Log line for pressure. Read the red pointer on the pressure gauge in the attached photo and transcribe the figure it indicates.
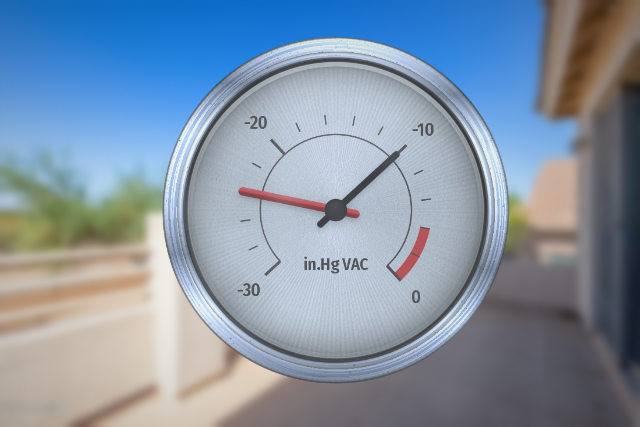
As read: -24 inHg
